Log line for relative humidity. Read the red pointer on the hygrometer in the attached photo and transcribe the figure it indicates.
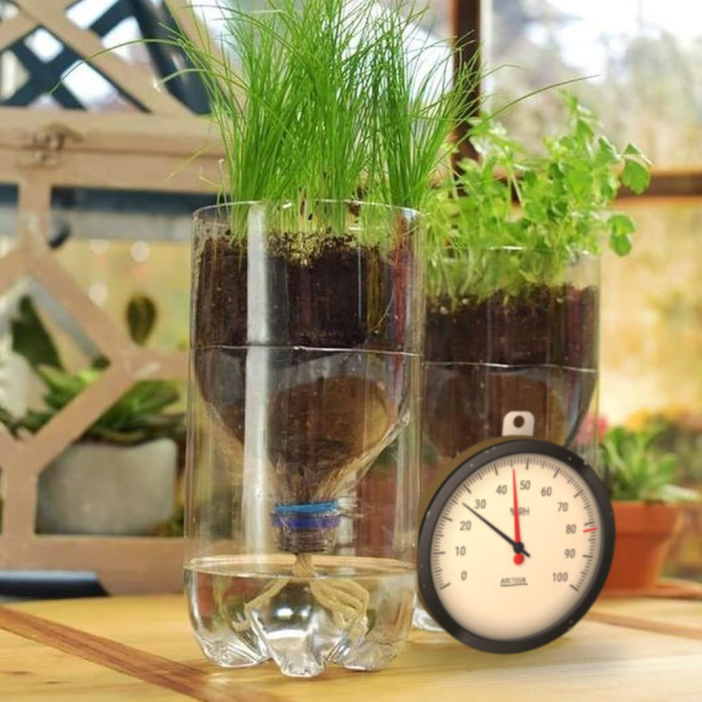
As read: 45 %
